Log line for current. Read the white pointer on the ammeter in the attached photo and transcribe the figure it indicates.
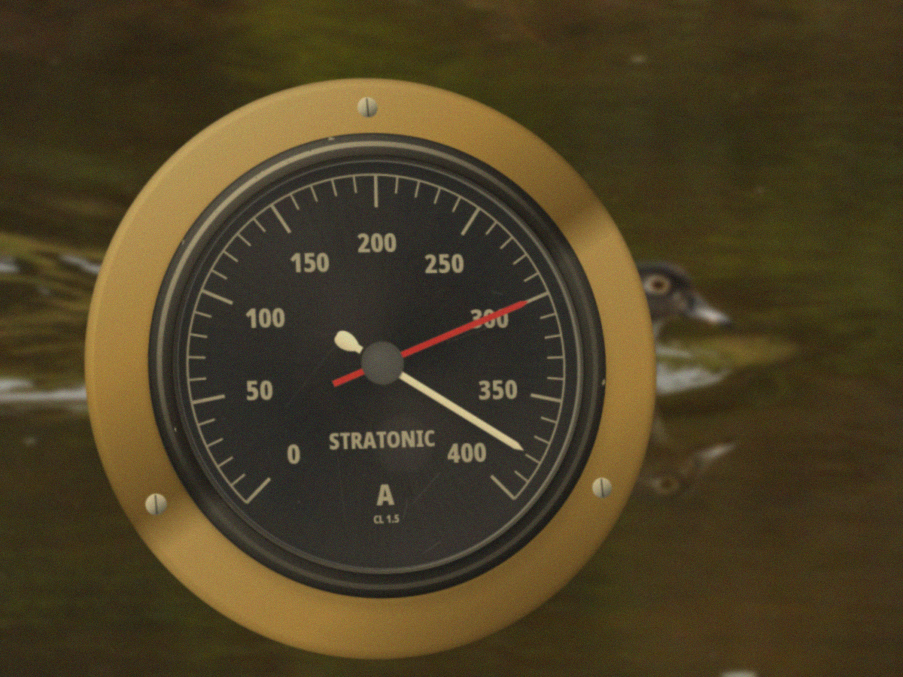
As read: 380 A
